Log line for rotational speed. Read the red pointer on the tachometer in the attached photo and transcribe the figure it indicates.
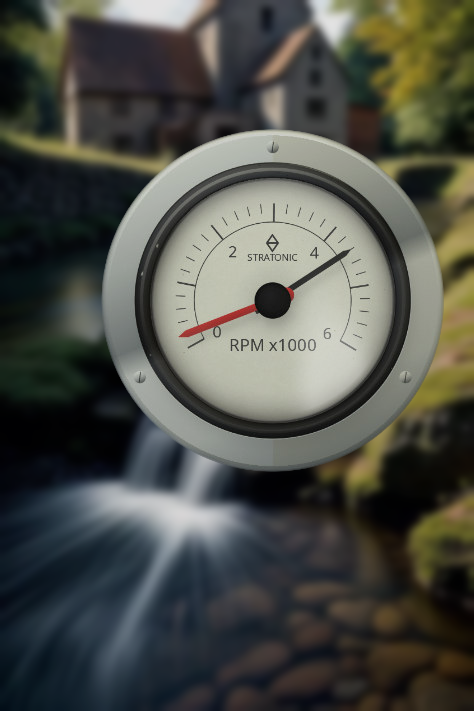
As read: 200 rpm
